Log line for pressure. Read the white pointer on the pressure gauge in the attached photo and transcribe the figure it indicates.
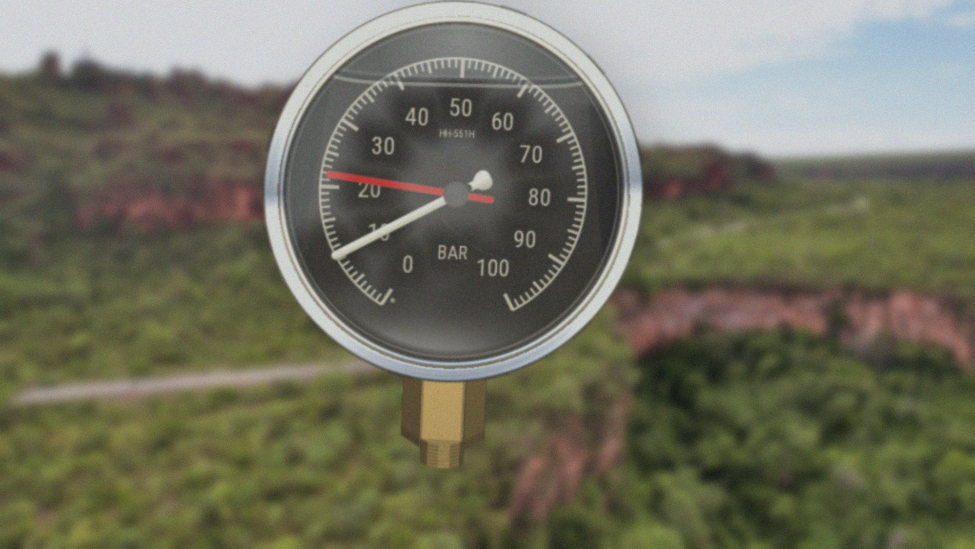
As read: 10 bar
